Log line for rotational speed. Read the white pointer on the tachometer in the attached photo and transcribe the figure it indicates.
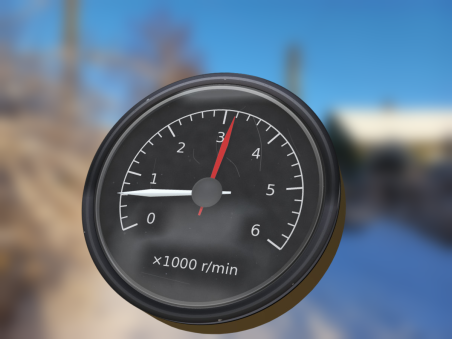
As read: 600 rpm
